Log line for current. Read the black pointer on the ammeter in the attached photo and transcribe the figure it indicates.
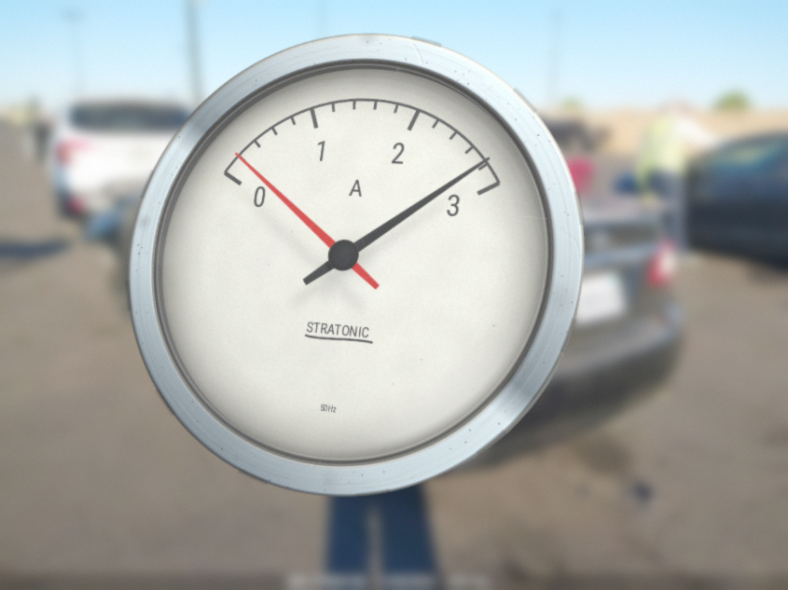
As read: 2.8 A
